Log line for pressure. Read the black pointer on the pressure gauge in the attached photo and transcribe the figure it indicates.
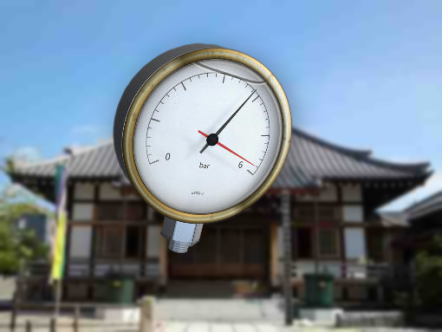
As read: 3.8 bar
